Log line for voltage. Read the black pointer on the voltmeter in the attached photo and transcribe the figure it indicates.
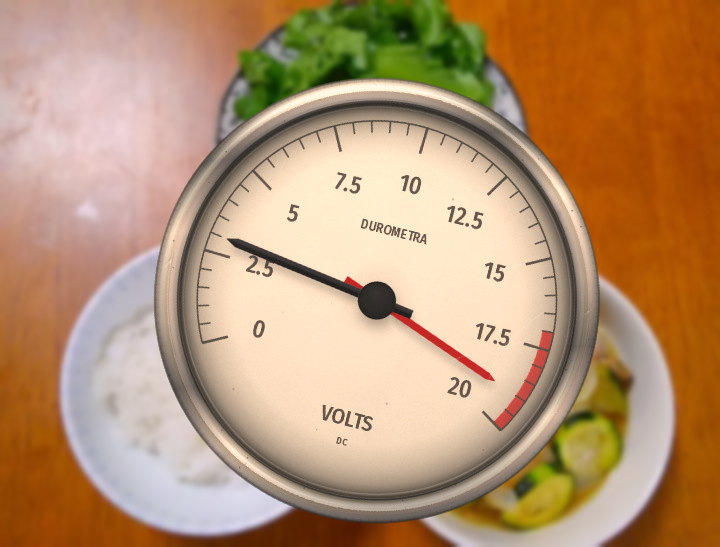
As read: 3 V
